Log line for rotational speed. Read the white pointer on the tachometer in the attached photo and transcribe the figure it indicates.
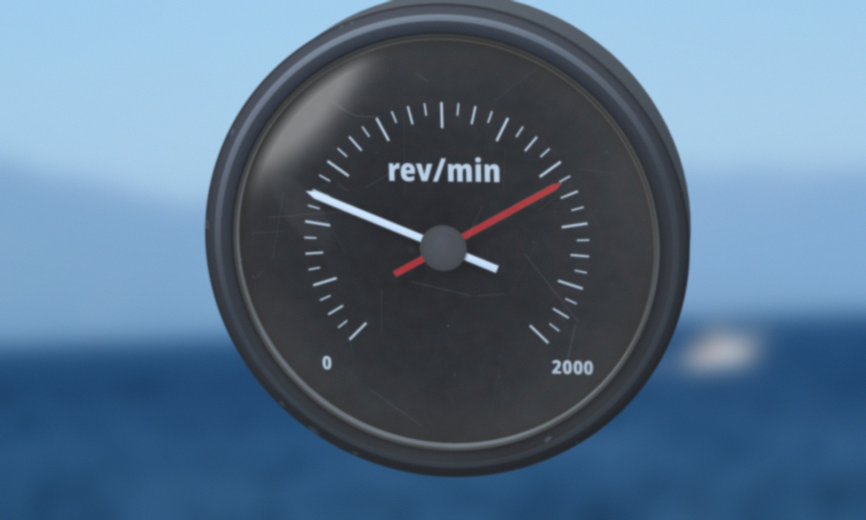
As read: 500 rpm
